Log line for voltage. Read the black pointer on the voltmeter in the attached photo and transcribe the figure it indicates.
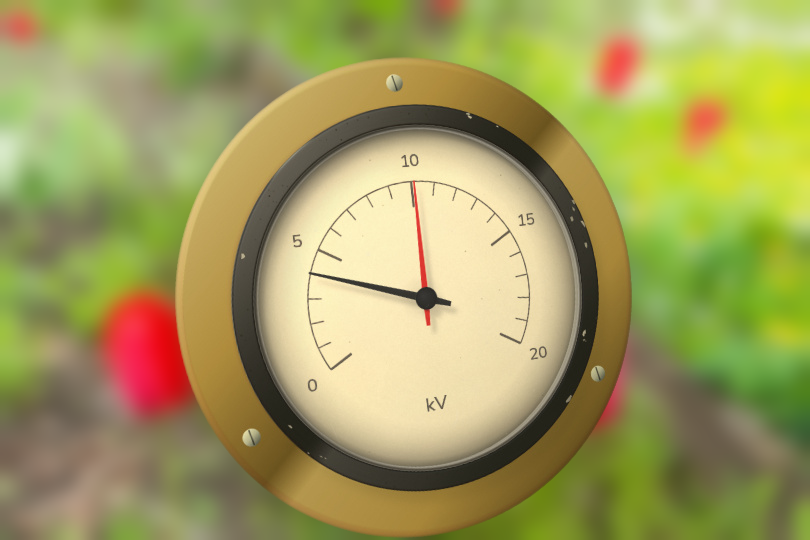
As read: 4 kV
